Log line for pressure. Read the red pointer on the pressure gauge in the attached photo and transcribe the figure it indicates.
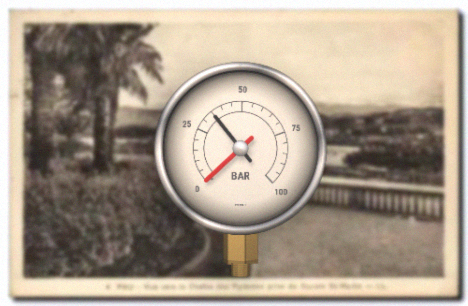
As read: 0 bar
